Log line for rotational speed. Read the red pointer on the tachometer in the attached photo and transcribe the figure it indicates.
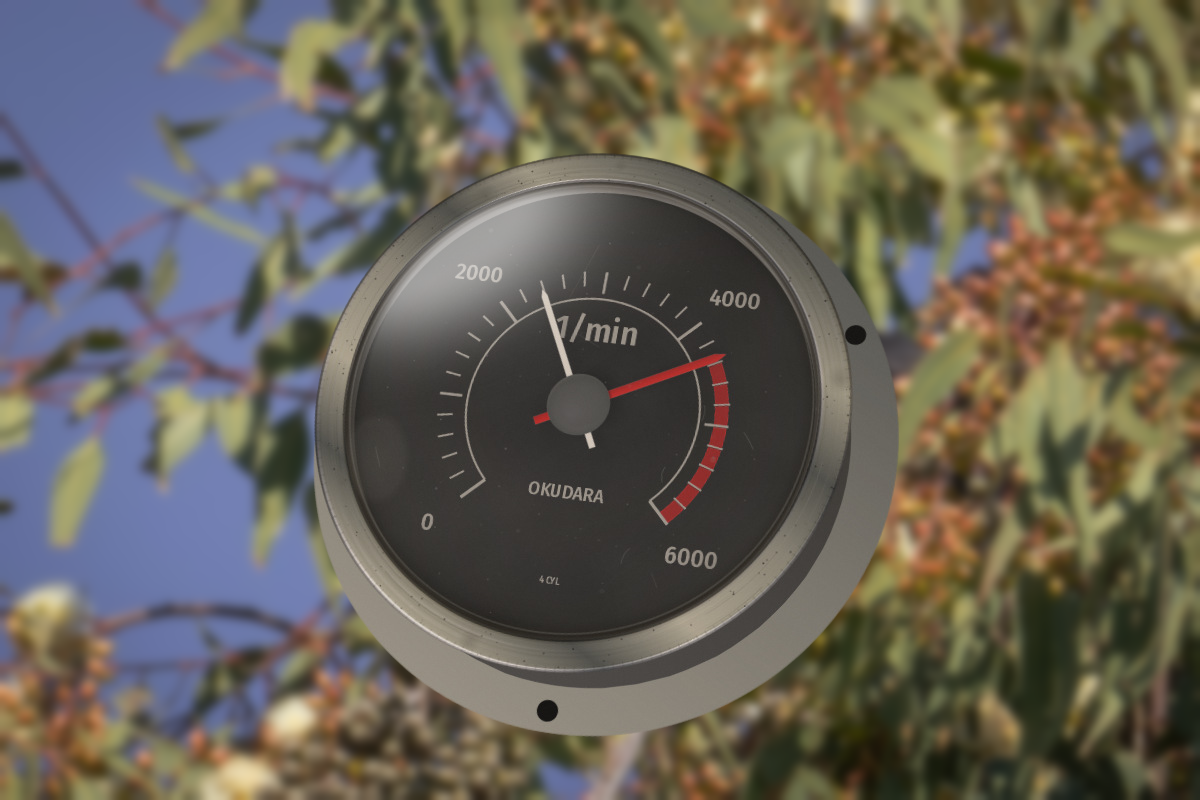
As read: 4400 rpm
